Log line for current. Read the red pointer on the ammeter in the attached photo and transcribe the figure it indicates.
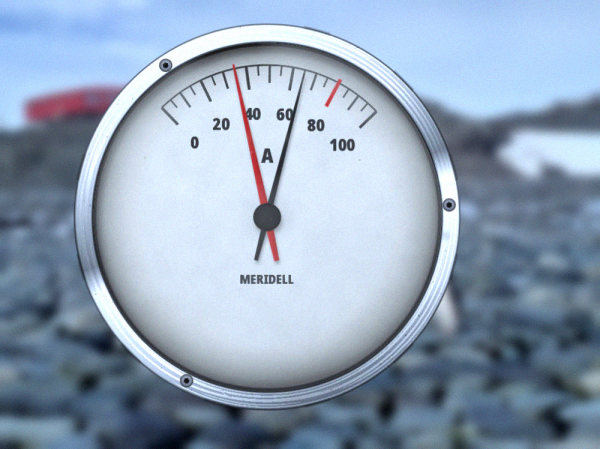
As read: 35 A
